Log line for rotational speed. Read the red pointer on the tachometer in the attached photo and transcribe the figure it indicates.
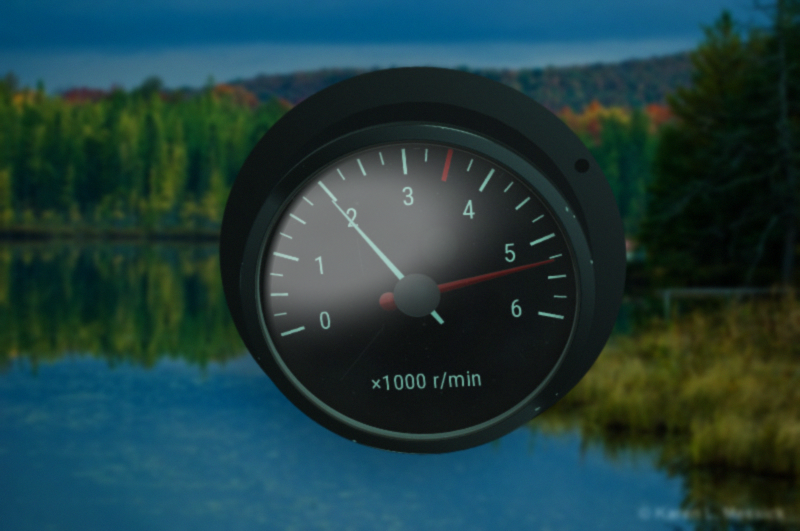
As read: 5250 rpm
